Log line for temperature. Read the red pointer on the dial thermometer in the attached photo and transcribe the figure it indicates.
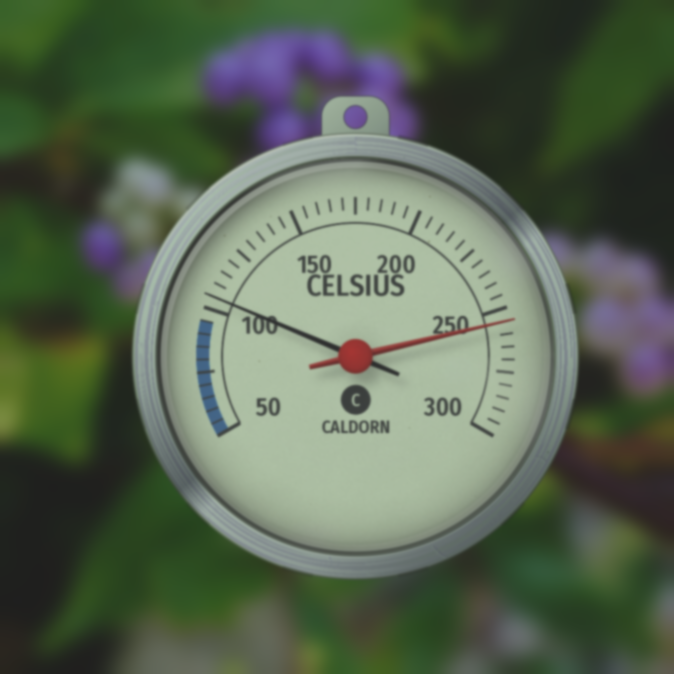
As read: 255 °C
